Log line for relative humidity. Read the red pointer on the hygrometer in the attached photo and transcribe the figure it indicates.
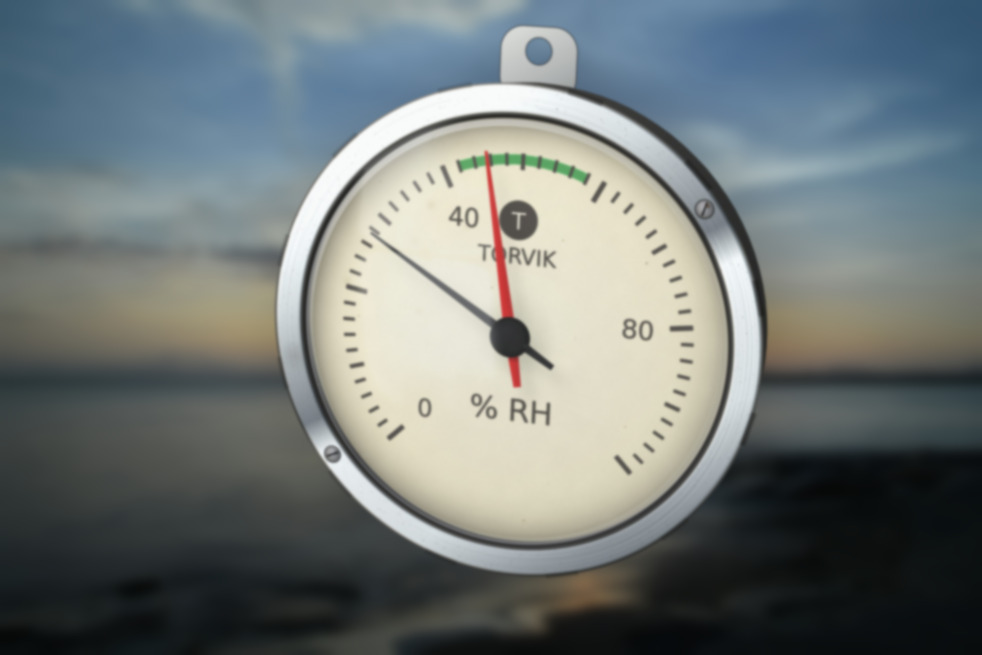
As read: 46 %
